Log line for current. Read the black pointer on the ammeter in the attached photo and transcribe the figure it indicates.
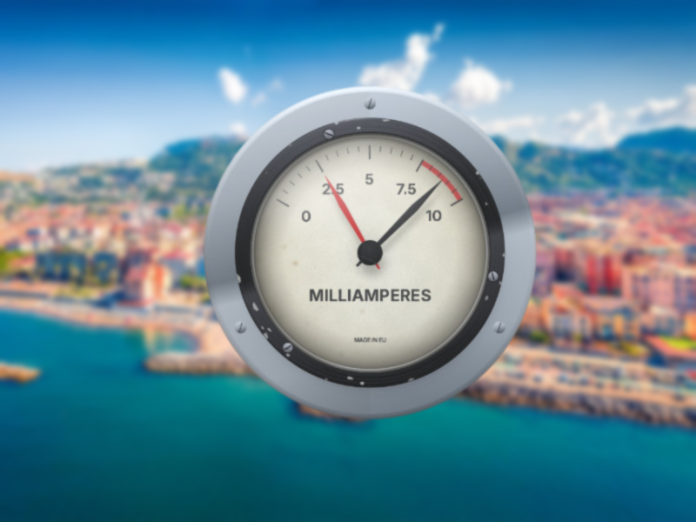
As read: 8.75 mA
